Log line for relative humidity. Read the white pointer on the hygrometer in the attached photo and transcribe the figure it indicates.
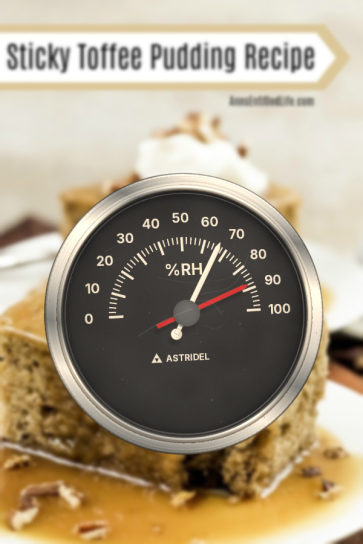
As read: 66 %
